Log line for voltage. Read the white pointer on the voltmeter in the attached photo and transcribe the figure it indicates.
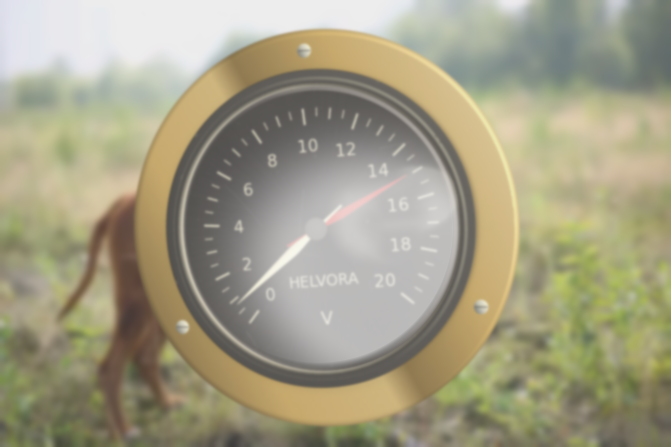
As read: 0.75 V
